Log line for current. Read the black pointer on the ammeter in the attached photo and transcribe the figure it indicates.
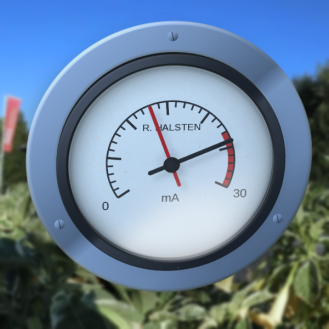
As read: 24 mA
